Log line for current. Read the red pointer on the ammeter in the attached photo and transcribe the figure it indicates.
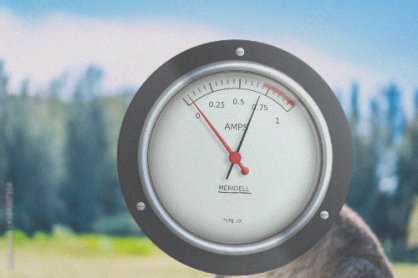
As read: 0.05 A
